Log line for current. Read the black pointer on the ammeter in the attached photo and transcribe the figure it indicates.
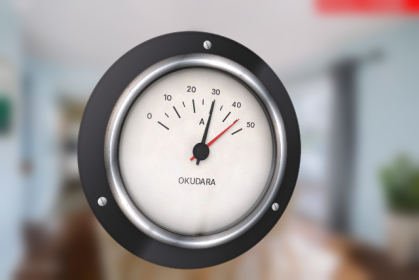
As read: 30 A
